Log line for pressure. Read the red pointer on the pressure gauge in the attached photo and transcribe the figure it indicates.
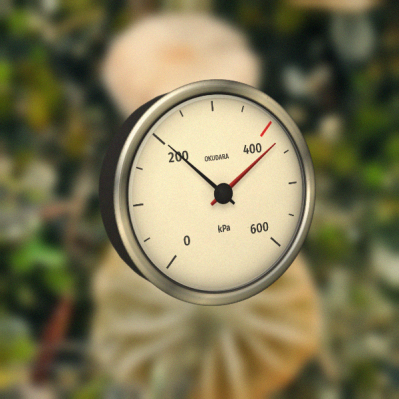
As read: 425 kPa
